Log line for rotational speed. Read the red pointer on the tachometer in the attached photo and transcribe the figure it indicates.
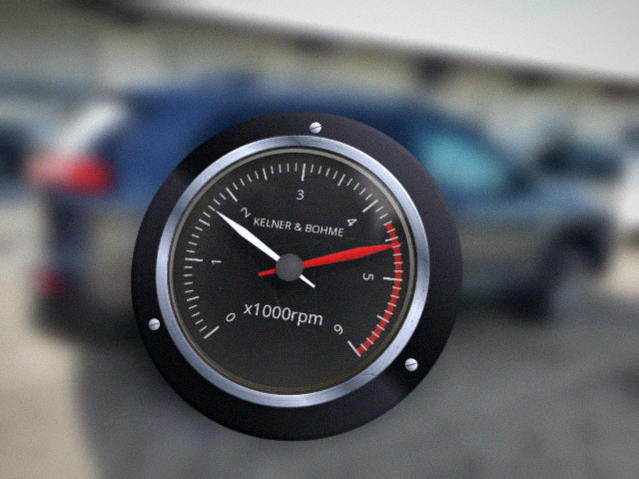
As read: 4600 rpm
